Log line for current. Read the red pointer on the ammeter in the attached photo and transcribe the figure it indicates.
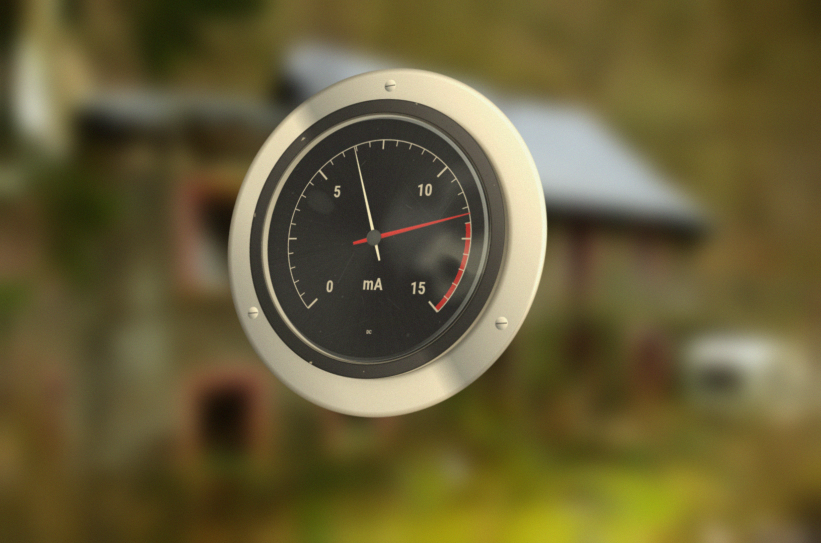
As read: 11.75 mA
